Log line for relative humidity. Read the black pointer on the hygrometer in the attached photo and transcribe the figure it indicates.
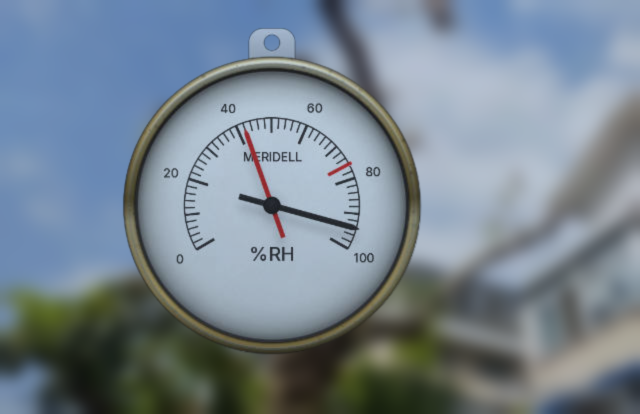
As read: 94 %
